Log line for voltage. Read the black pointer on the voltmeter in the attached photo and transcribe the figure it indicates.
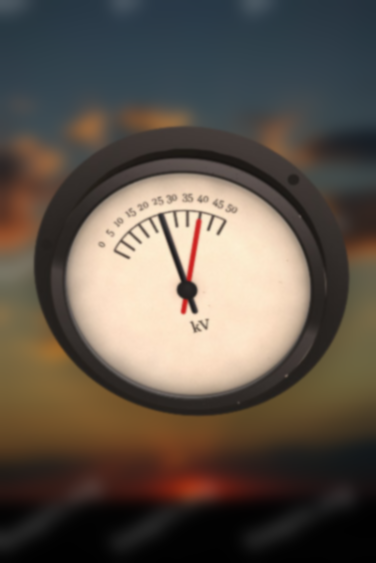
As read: 25 kV
